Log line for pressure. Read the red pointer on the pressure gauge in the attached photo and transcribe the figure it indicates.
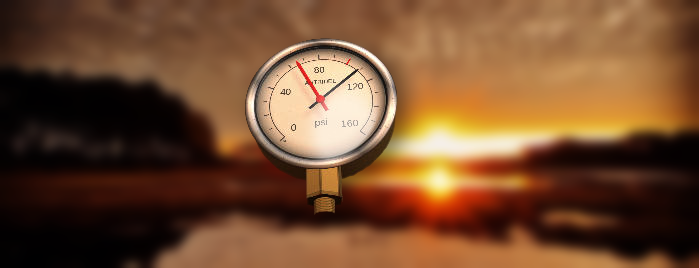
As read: 65 psi
